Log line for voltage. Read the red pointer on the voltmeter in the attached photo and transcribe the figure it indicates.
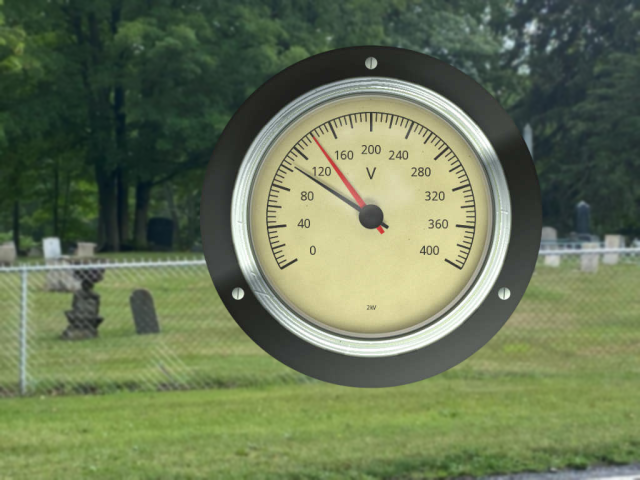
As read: 140 V
